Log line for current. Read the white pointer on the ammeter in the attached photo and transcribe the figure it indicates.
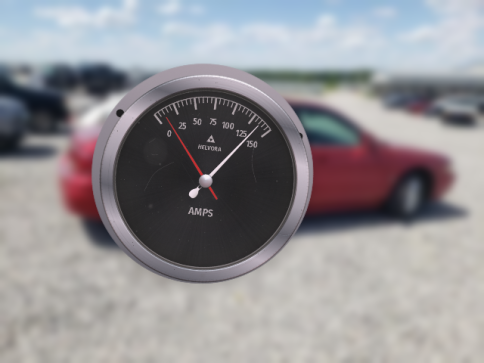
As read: 135 A
